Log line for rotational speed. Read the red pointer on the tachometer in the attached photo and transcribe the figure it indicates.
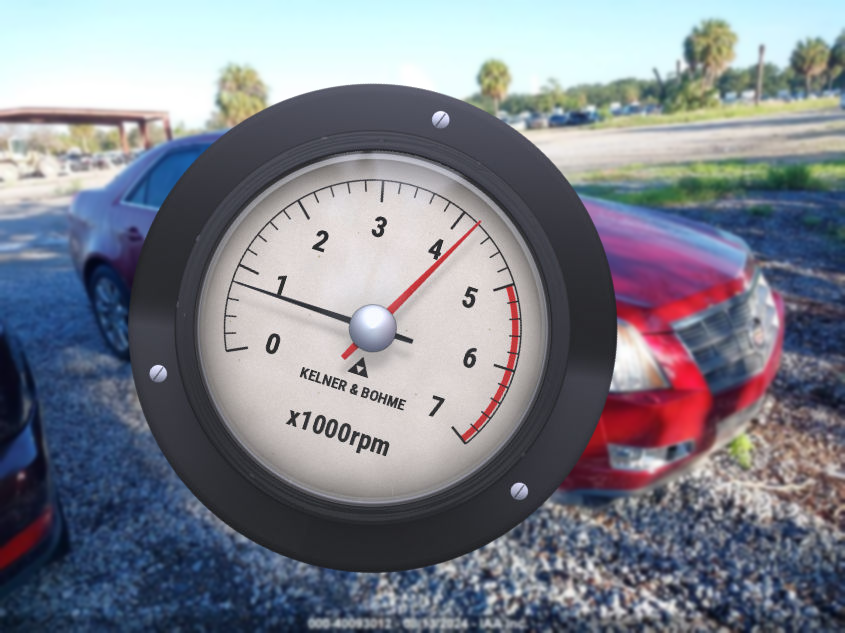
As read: 4200 rpm
